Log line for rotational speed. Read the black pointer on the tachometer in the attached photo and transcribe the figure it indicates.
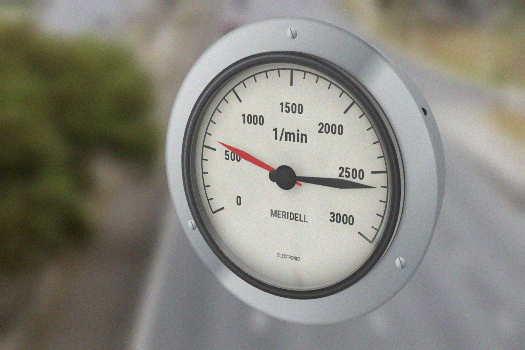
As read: 2600 rpm
